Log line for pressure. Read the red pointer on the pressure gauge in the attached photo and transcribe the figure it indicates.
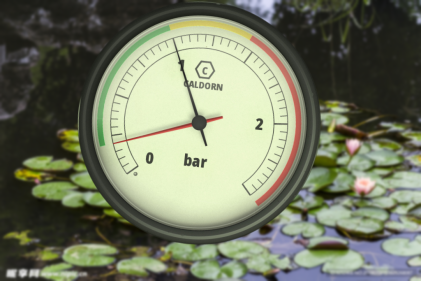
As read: 0.2 bar
